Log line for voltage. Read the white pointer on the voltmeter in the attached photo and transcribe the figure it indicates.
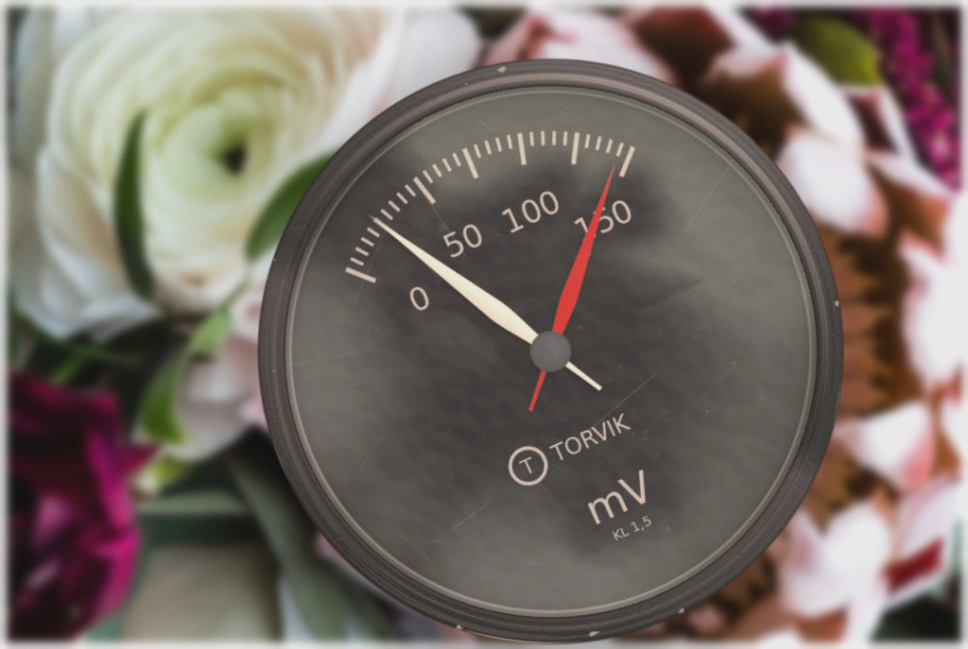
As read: 25 mV
